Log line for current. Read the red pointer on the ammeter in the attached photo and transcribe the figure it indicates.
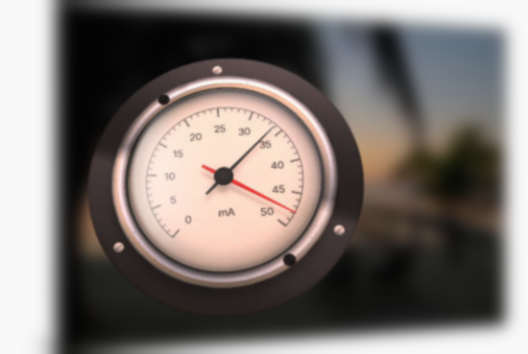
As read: 48 mA
